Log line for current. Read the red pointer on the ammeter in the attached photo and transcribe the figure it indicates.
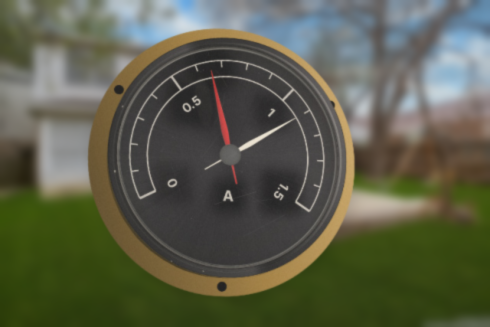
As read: 0.65 A
